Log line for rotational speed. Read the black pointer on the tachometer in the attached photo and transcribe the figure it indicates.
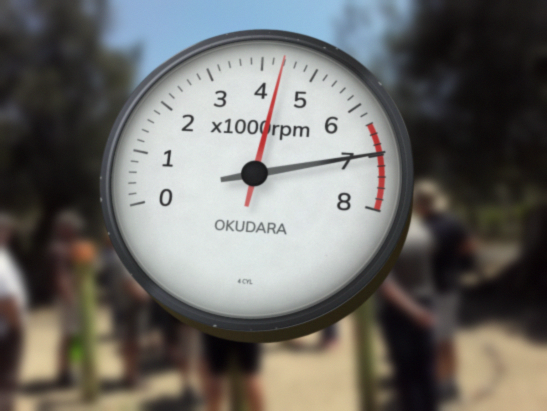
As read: 7000 rpm
